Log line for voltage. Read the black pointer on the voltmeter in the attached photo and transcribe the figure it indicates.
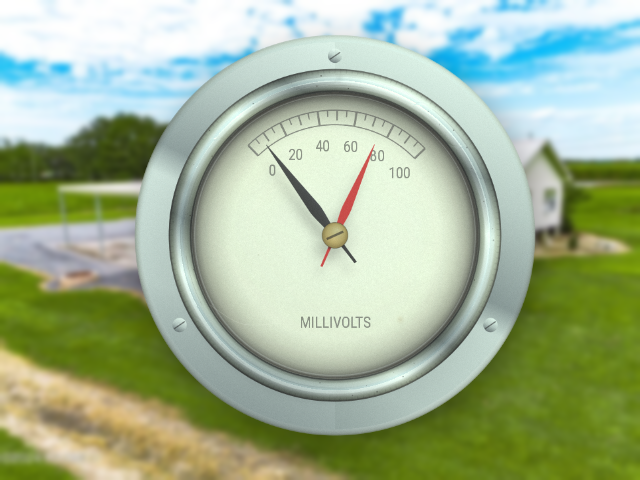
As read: 7.5 mV
